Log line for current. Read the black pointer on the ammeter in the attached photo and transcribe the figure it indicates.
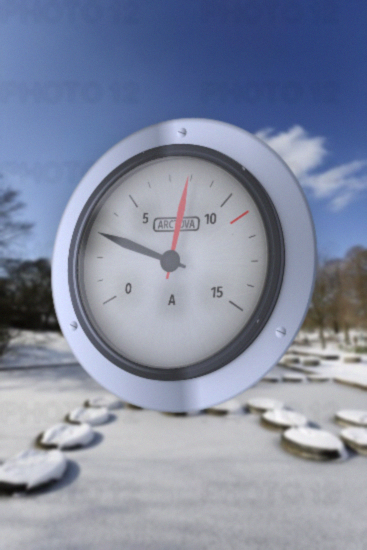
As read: 3 A
